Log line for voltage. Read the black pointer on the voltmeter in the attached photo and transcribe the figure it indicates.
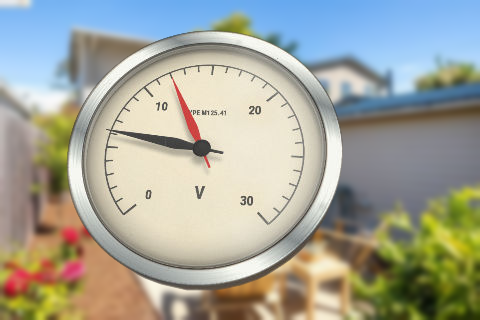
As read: 6 V
